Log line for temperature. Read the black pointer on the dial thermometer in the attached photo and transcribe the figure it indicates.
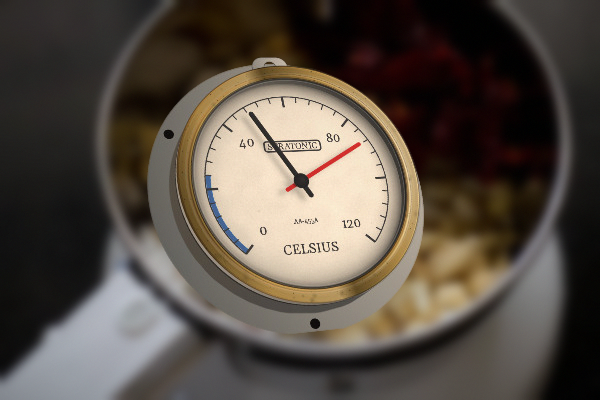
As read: 48 °C
